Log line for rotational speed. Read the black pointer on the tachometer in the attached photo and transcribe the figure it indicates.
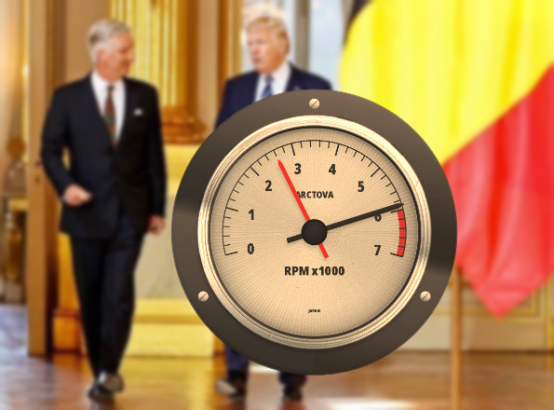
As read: 5900 rpm
